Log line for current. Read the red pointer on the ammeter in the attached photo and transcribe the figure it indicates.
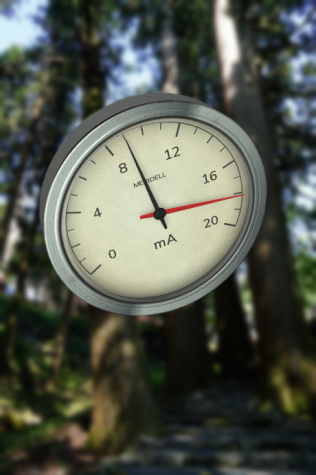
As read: 18 mA
